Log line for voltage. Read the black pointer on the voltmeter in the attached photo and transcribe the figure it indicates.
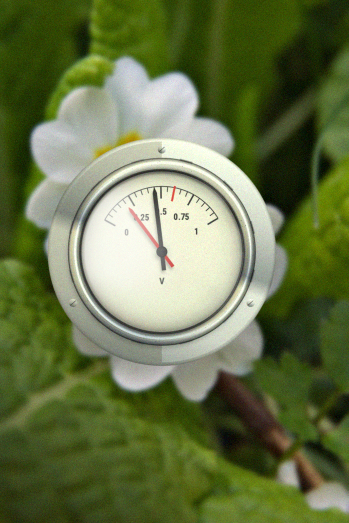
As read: 0.45 V
